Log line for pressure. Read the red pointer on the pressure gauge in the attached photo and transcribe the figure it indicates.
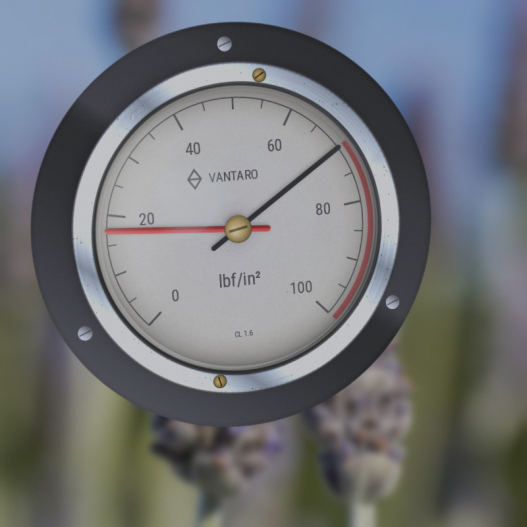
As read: 17.5 psi
